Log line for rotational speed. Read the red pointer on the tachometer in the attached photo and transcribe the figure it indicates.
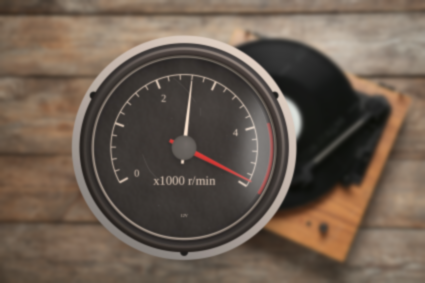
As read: 4900 rpm
